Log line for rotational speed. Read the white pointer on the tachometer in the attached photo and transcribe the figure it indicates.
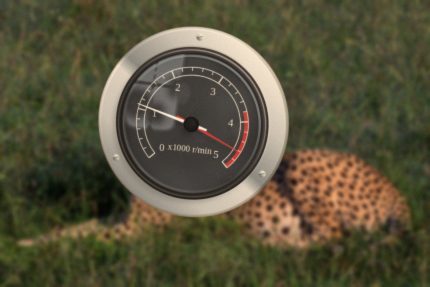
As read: 1100 rpm
